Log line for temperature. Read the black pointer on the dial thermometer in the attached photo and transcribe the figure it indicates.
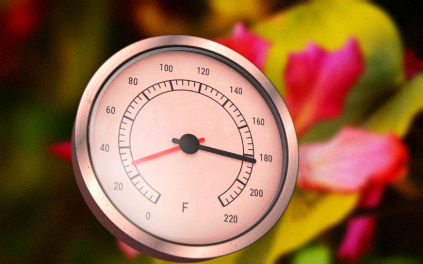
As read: 184 °F
